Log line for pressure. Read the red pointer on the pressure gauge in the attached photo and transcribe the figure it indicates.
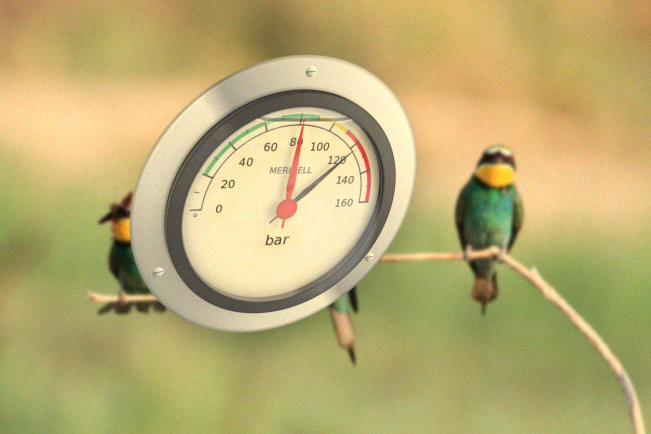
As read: 80 bar
